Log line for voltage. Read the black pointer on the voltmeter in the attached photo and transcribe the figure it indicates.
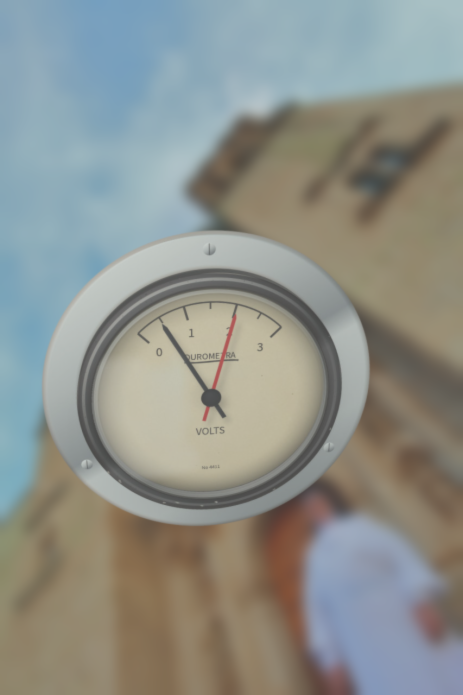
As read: 0.5 V
